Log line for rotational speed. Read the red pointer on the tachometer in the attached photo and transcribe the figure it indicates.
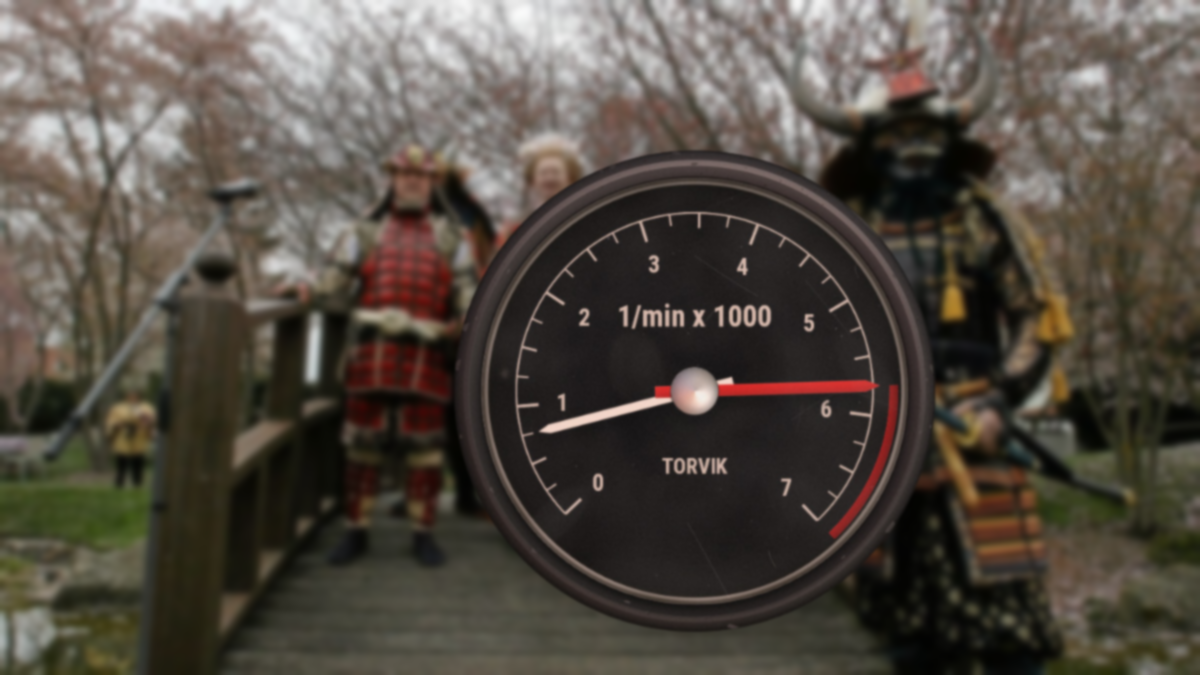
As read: 5750 rpm
